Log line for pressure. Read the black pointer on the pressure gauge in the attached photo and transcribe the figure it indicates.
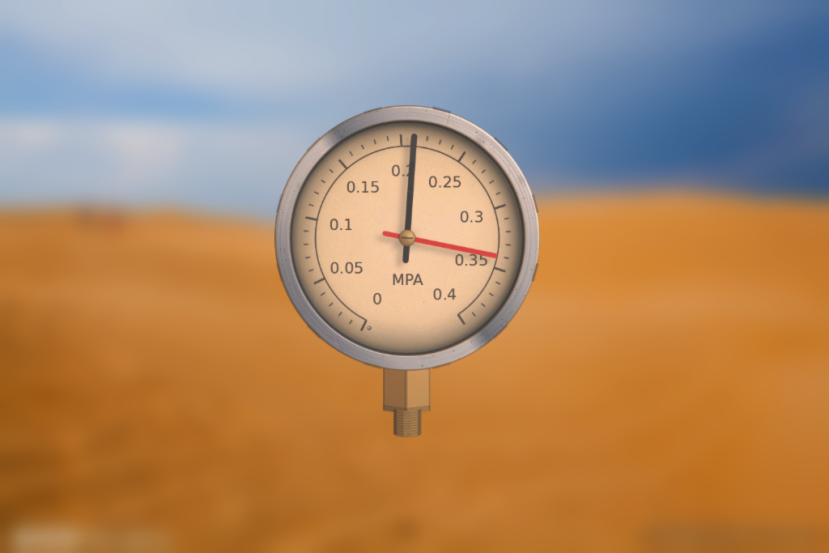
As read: 0.21 MPa
